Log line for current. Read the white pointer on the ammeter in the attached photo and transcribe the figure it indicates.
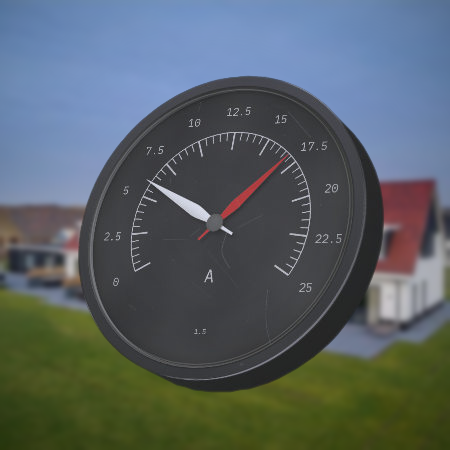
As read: 6 A
